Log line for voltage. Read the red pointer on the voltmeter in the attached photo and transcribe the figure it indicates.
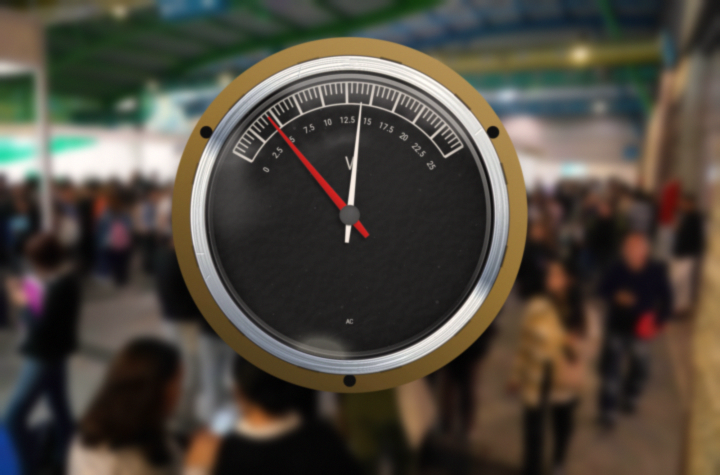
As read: 4.5 V
